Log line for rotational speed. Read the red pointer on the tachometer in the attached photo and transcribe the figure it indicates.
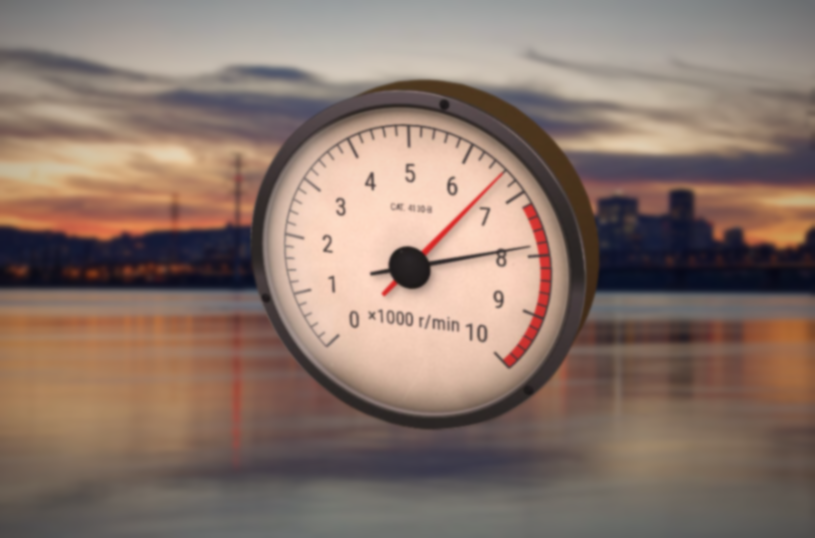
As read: 6600 rpm
